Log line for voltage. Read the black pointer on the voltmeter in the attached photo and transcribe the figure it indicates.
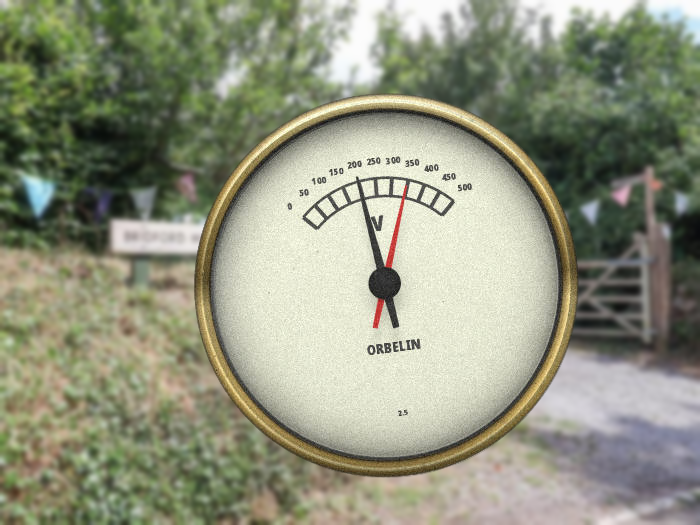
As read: 200 V
